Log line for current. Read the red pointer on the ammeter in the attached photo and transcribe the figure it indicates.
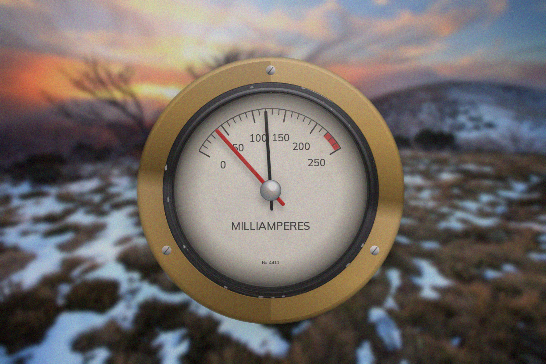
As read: 40 mA
